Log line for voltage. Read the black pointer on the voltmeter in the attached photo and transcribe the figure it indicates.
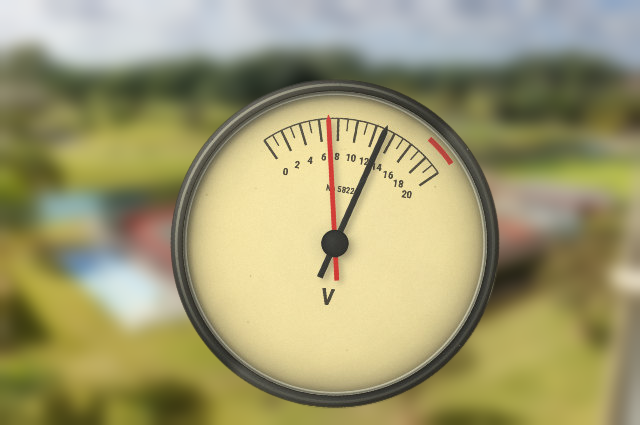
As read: 13 V
